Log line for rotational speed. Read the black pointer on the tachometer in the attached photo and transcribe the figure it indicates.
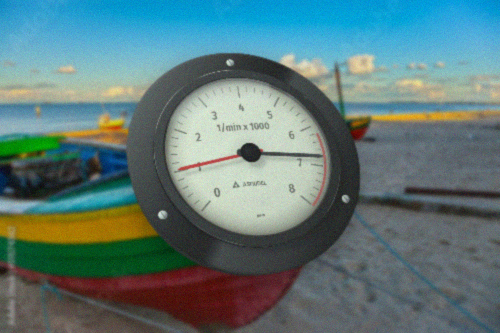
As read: 6800 rpm
